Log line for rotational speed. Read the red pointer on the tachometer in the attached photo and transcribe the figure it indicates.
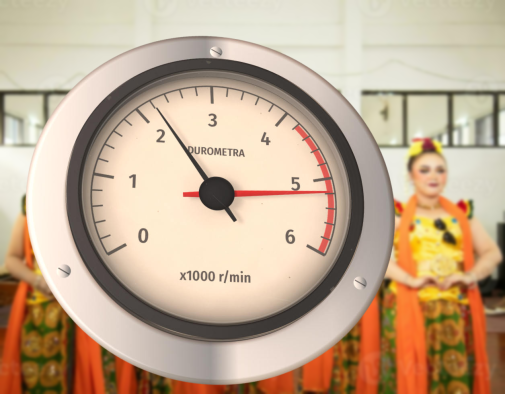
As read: 5200 rpm
